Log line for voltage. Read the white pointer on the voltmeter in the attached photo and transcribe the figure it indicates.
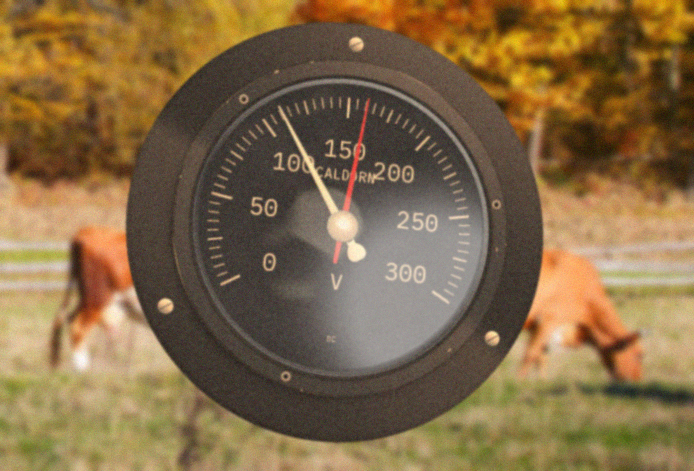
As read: 110 V
